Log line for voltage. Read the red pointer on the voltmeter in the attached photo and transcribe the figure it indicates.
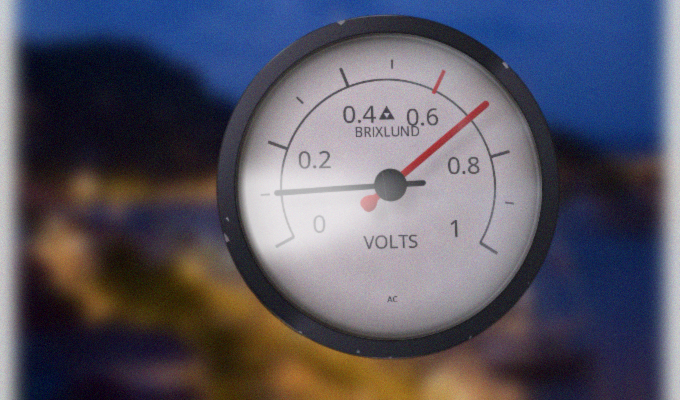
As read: 0.7 V
